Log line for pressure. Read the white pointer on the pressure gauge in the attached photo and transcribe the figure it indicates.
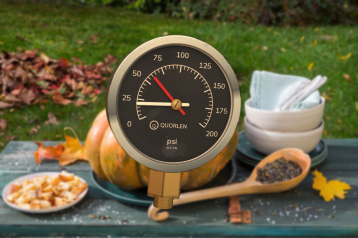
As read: 20 psi
